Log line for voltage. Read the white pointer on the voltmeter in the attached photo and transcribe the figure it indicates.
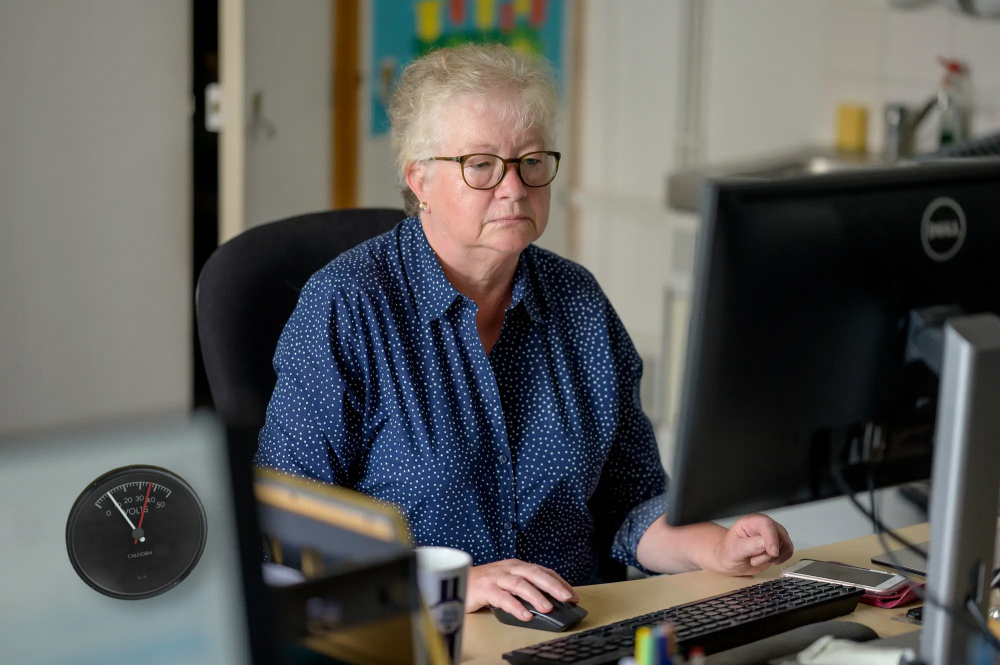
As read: 10 V
